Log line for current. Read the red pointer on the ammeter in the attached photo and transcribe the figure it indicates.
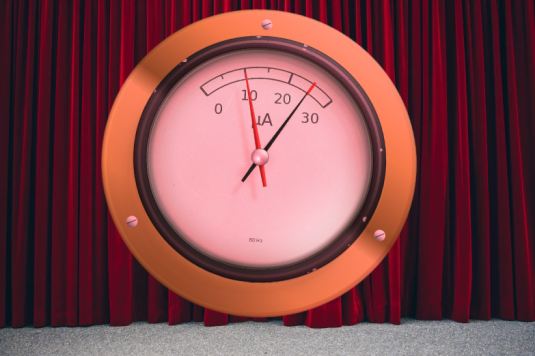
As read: 10 µA
